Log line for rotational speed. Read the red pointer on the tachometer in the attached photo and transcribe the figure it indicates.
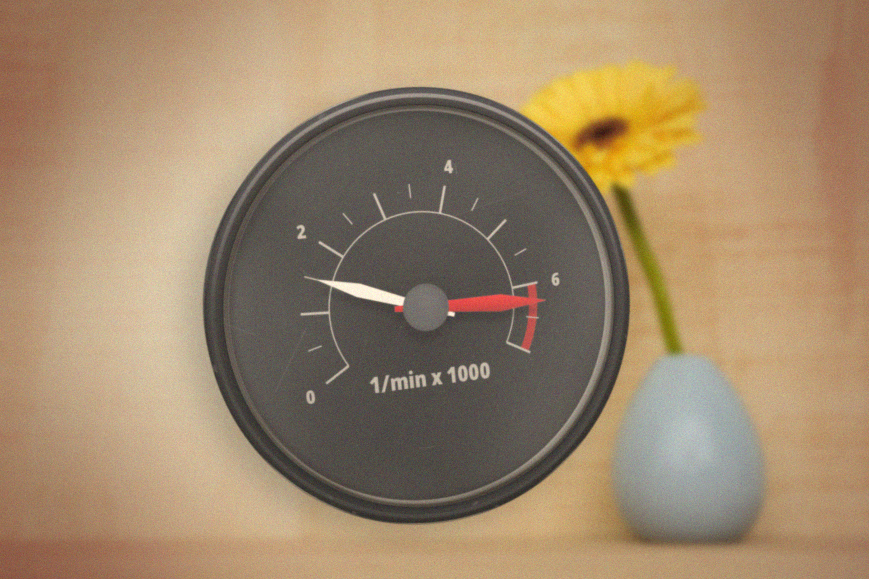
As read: 6250 rpm
